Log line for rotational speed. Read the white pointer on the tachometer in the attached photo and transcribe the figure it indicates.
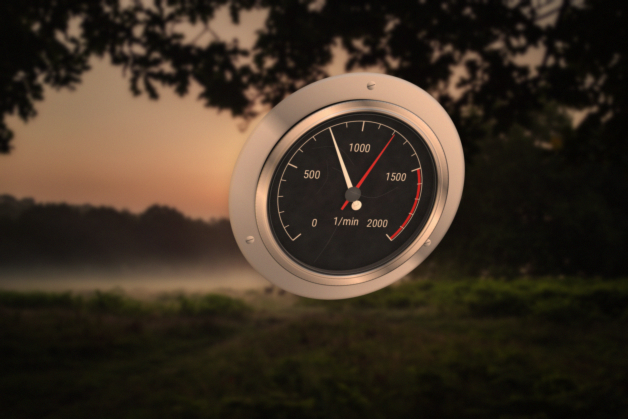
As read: 800 rpm
